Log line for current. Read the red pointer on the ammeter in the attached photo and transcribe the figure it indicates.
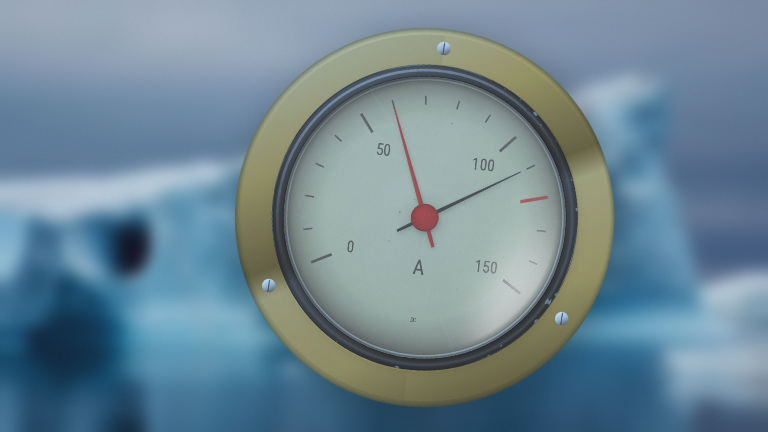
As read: 60 A
